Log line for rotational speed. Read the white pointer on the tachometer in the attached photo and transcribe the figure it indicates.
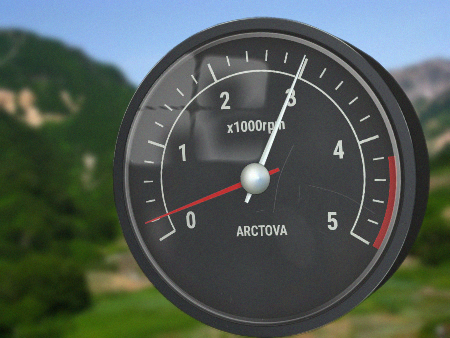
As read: 3000 rpm
